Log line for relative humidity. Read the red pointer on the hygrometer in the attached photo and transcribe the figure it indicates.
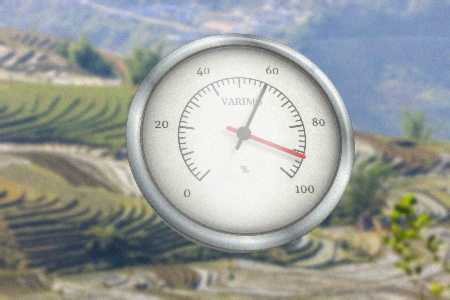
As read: 92 %
